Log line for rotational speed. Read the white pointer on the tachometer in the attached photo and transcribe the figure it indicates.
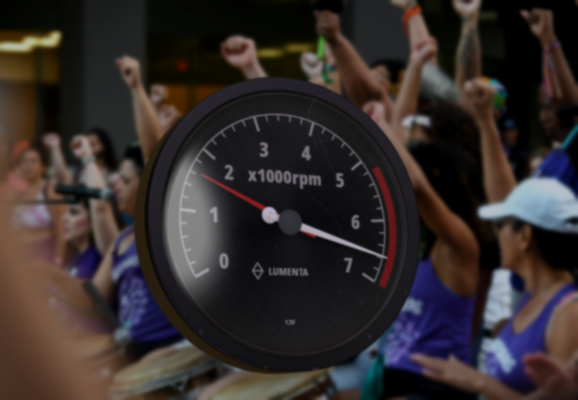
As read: 6600 rpm
